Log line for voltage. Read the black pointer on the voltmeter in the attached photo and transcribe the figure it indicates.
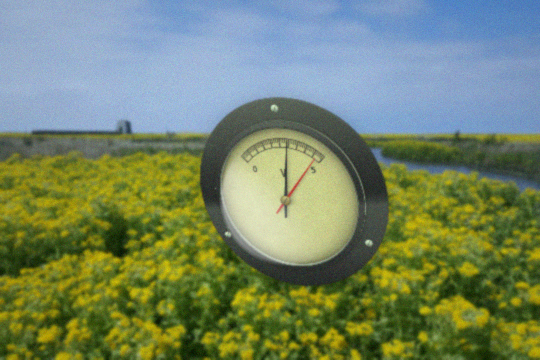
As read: 3 V
